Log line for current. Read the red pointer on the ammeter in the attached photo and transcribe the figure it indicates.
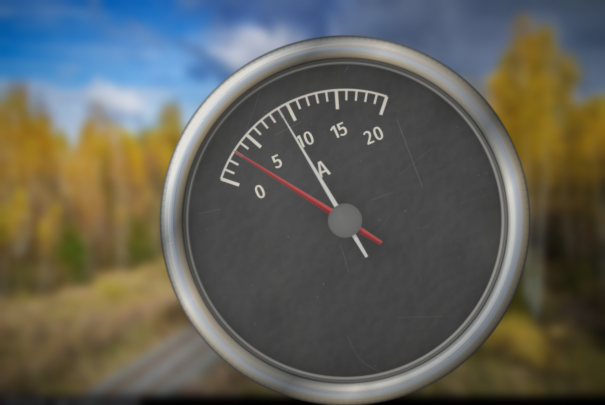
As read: 3 A
